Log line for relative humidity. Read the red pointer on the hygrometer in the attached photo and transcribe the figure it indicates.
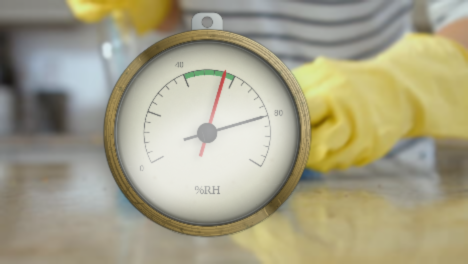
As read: 56 %
